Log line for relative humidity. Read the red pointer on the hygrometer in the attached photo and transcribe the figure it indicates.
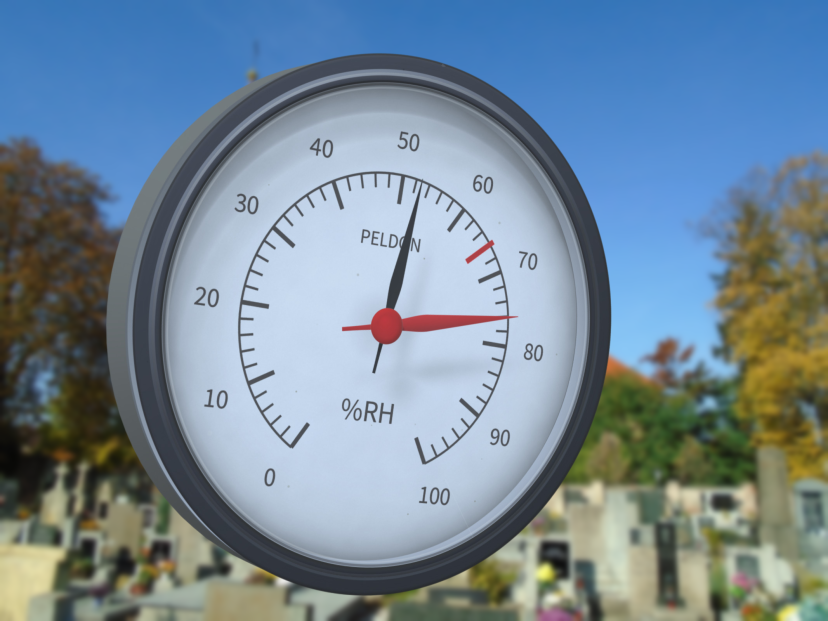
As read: 76 %
